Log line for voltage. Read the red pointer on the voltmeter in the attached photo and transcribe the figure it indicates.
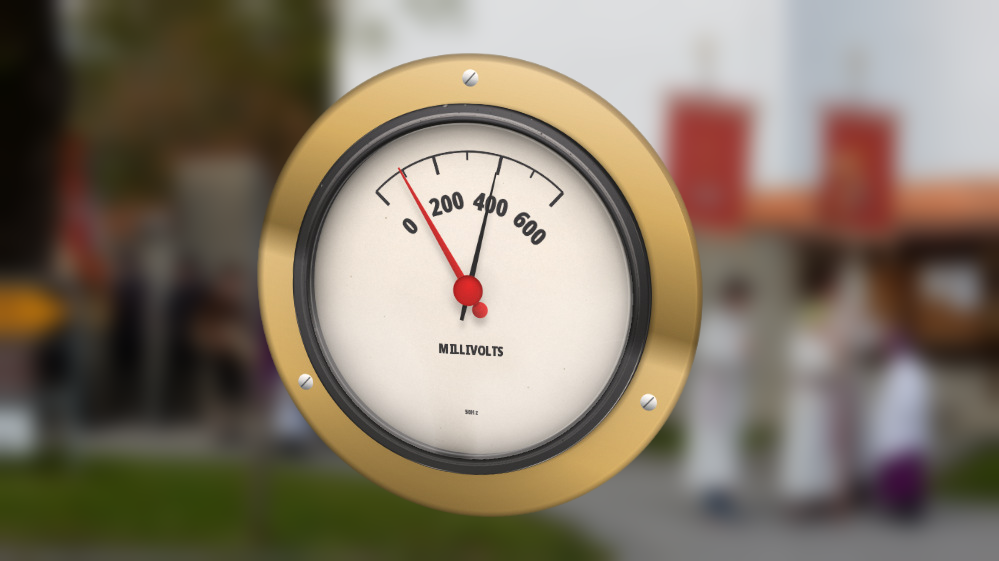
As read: 100 mV
